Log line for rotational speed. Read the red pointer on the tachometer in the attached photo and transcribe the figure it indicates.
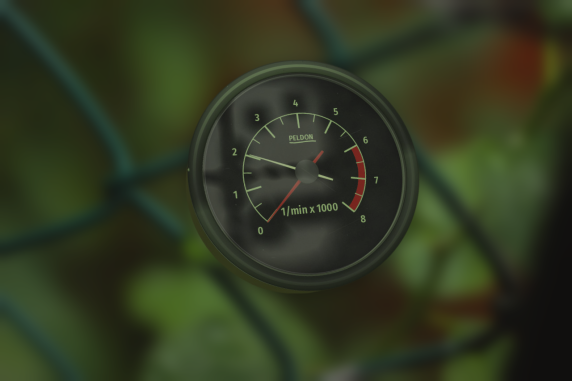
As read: 0 rpm
